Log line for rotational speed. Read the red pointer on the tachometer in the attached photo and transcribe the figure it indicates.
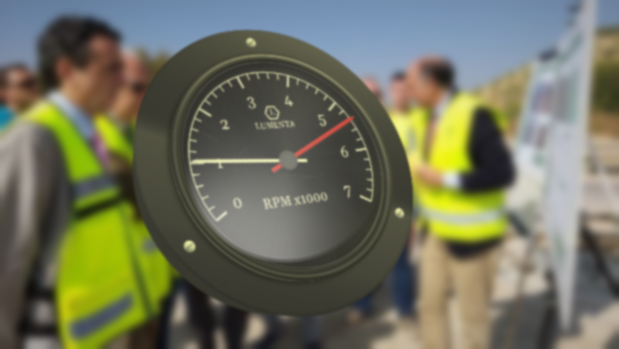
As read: 5400 rpm
